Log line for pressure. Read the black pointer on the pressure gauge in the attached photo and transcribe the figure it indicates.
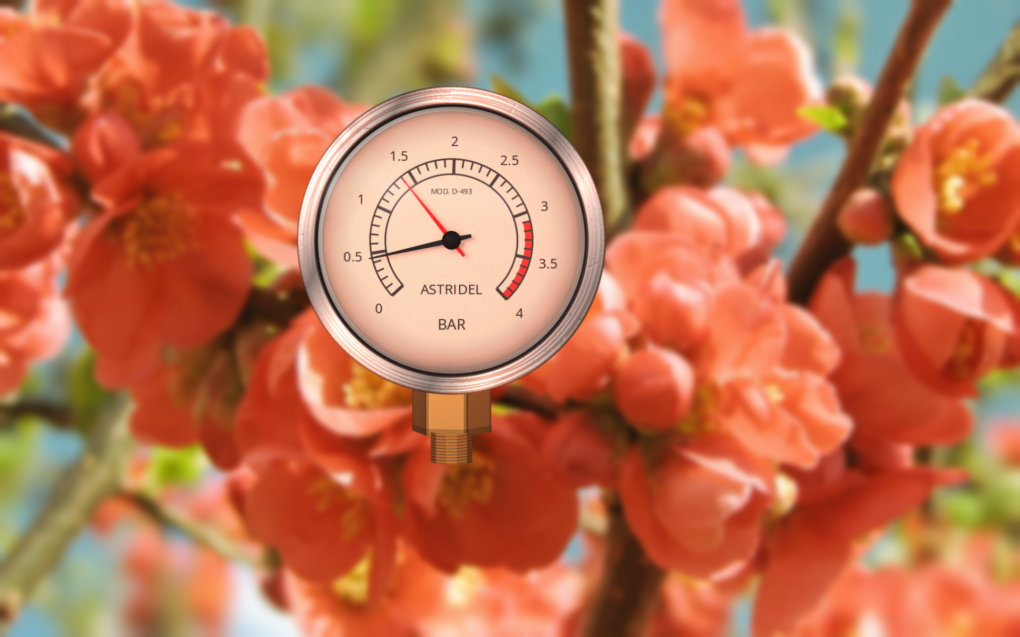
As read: 0.45 bar
